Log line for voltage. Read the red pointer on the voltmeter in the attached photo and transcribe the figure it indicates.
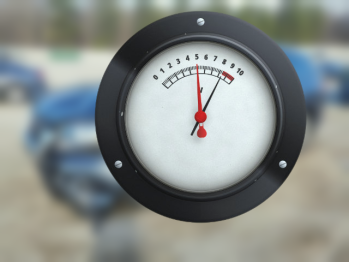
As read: 5 V
